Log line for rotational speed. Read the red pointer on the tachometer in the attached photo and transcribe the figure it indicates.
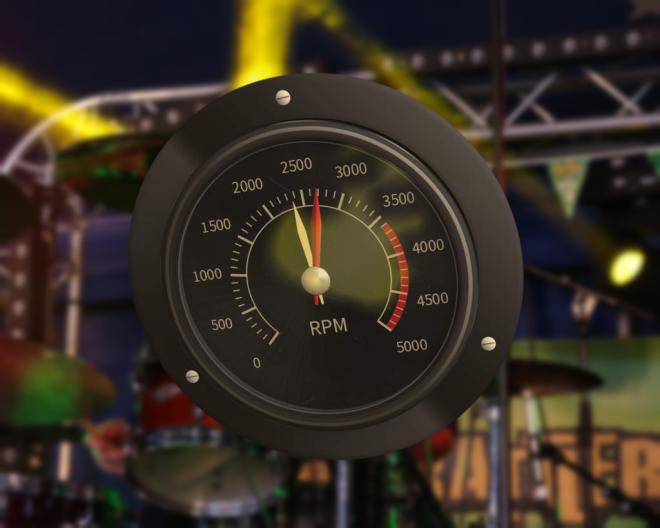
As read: 2700 rpm
